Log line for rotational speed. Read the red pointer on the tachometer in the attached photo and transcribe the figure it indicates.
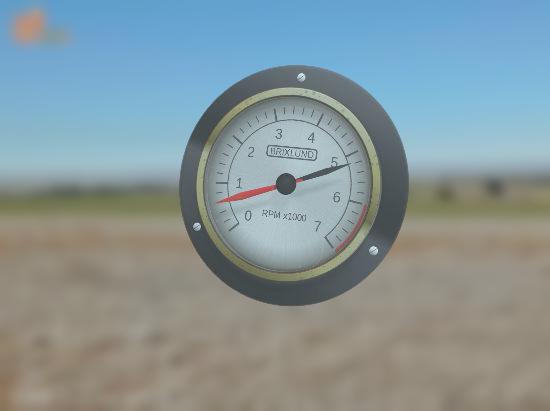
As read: 600 rpm
